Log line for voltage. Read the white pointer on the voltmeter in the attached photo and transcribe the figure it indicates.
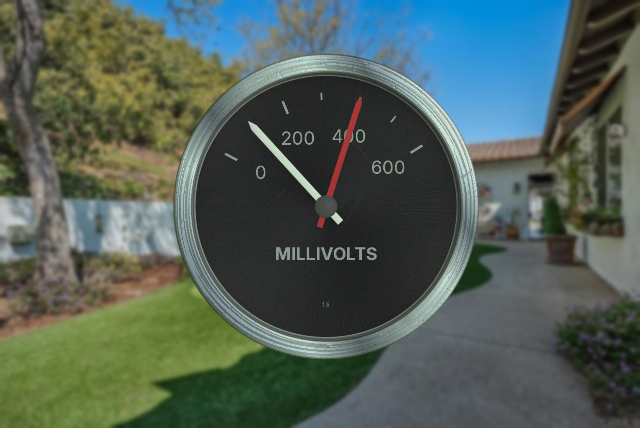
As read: 100 mV
